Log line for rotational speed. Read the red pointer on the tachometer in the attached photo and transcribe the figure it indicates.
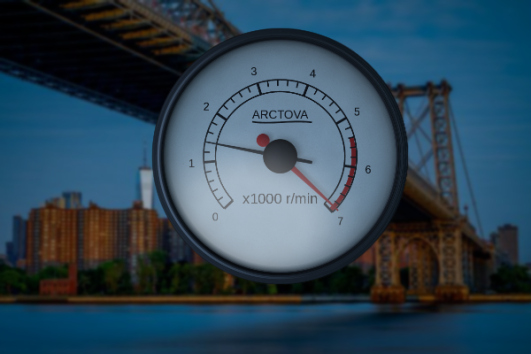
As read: 6900 rpm
